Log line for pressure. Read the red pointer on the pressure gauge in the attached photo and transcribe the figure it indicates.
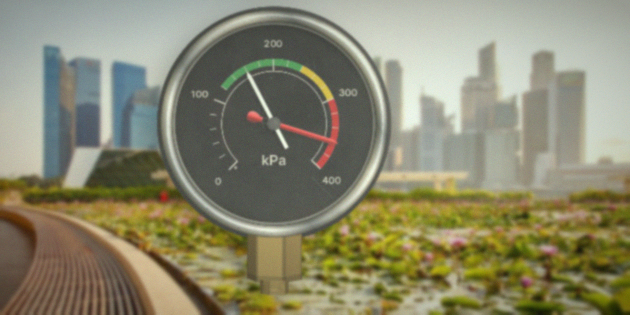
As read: 360 kPa
